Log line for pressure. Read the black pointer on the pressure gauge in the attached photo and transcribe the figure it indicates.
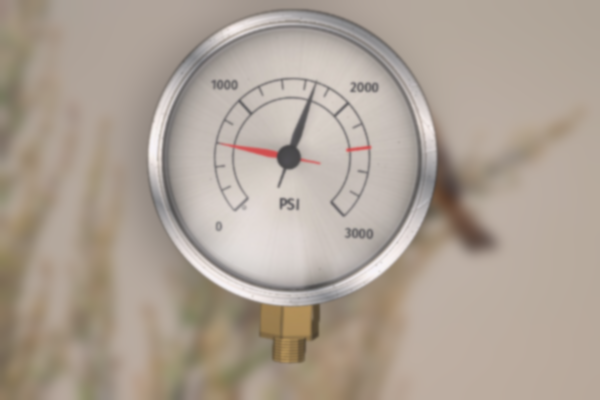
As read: 1700 psi
